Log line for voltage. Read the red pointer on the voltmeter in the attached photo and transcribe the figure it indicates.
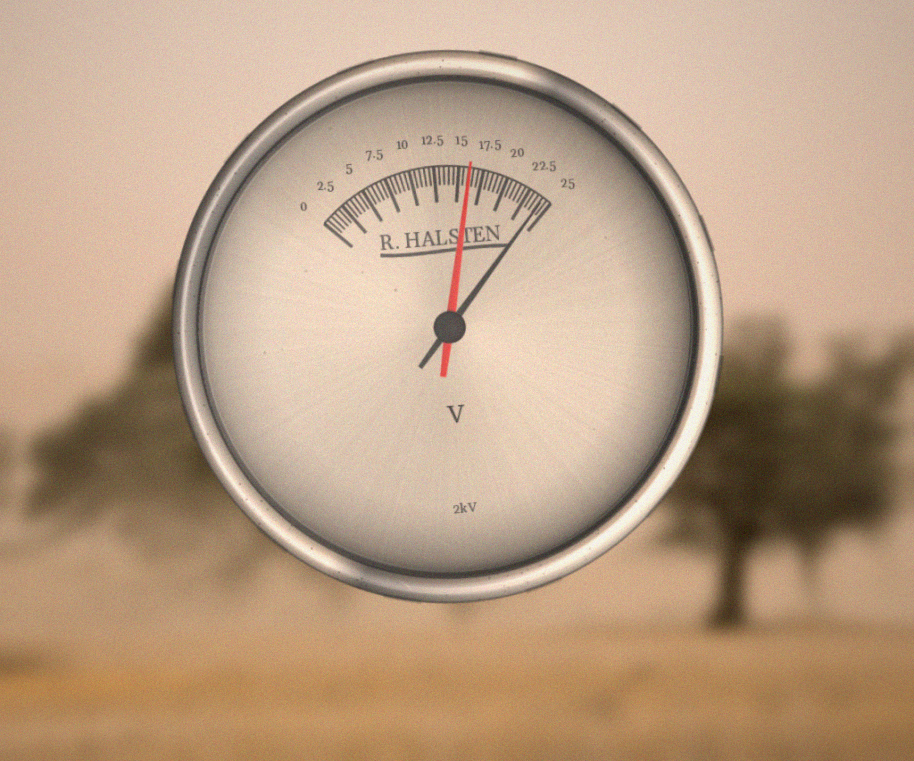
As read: 16 V
